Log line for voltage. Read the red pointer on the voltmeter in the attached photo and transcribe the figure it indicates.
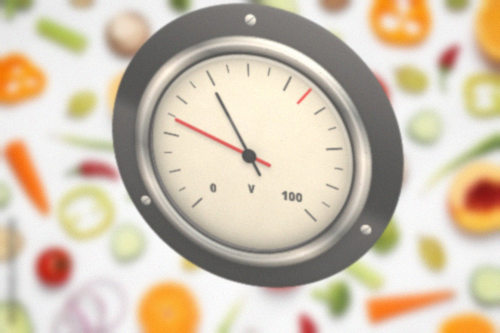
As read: 25 V
